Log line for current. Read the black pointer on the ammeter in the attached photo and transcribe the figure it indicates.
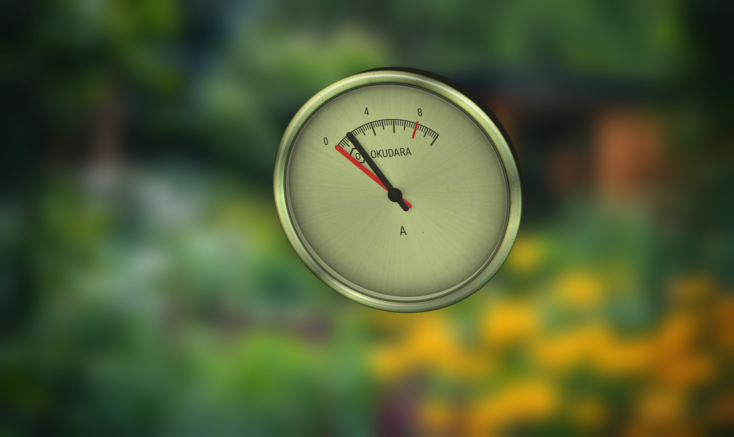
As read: 2 A
